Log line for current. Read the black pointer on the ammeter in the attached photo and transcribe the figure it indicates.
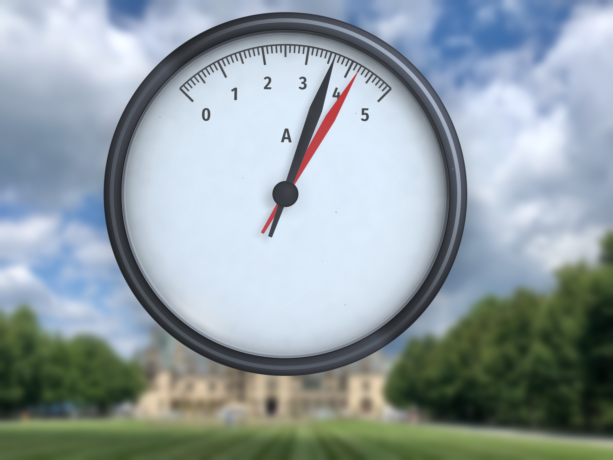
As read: 3.6 A
